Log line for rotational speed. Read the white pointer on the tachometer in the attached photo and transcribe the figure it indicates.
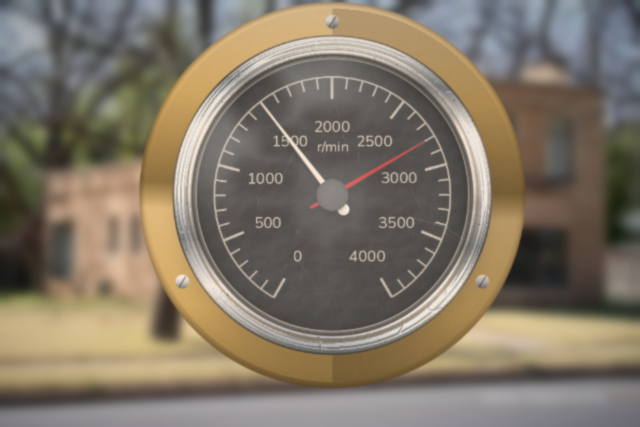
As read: 1500 rpm
